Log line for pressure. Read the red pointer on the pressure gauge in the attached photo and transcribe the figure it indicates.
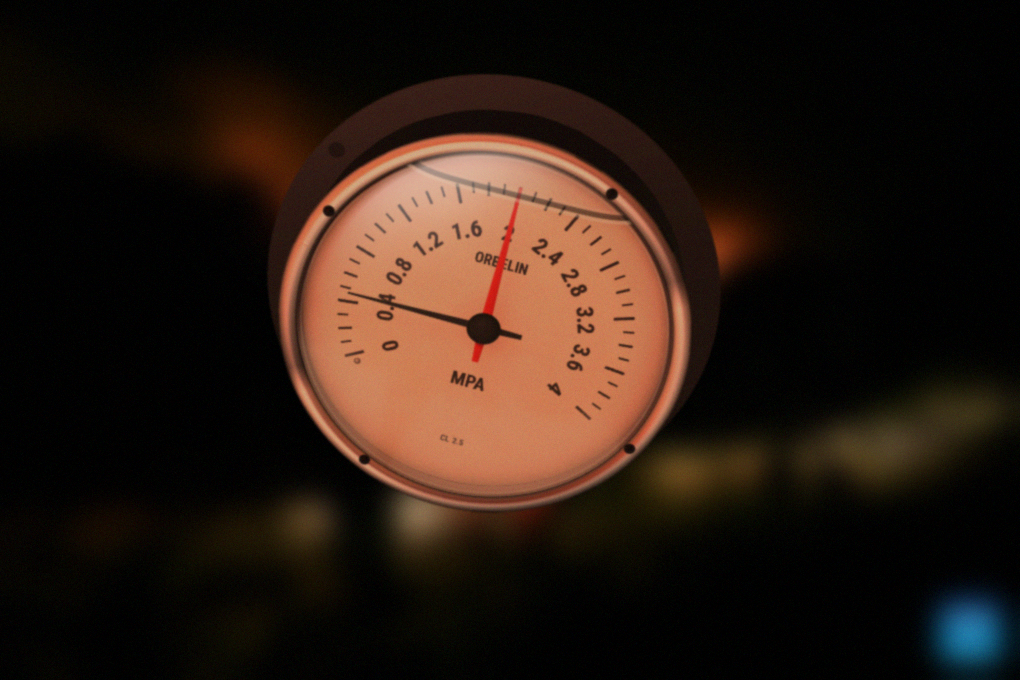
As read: 2 MPa
